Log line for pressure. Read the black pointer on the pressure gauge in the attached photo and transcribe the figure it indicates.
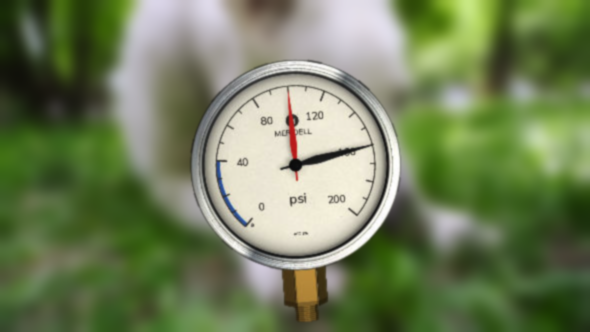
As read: 160 psi
